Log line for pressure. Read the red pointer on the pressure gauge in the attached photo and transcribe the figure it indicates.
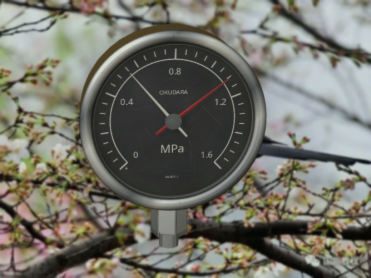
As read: 1.1 MPa
